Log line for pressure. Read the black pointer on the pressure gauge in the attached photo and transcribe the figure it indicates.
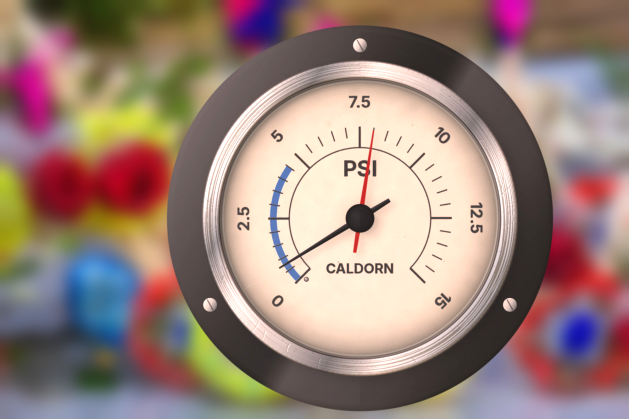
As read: 0.75 psi
